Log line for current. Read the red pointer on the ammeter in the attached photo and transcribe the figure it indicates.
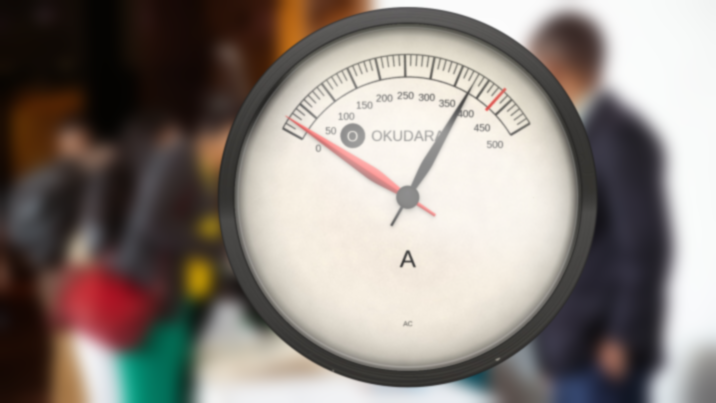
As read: 20 A
